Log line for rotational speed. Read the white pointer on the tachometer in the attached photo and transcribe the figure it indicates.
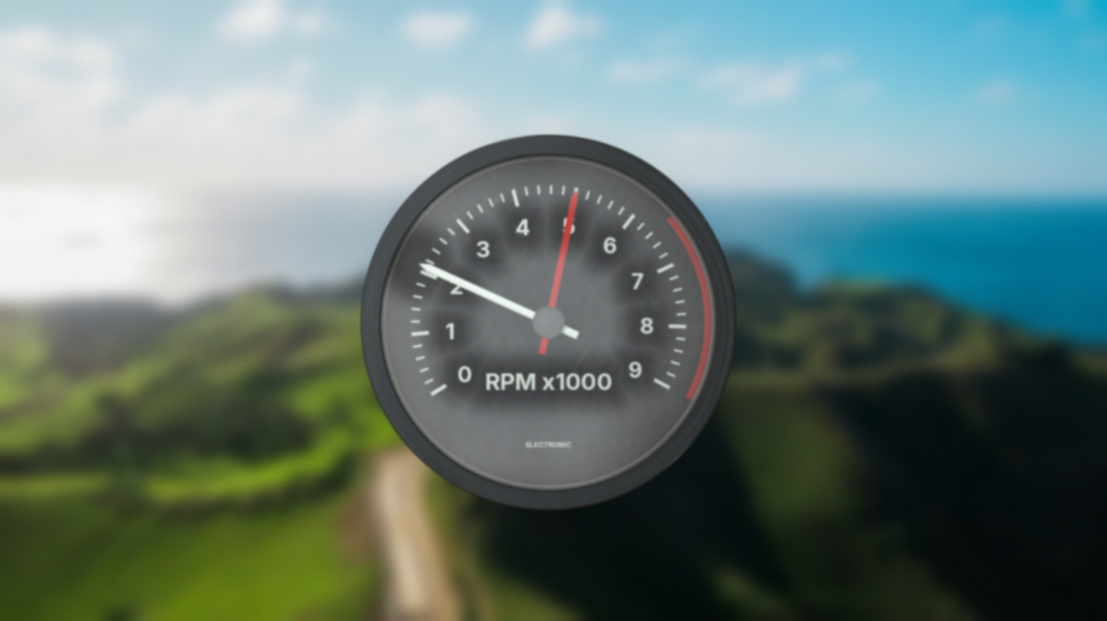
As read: 2100 rpm
